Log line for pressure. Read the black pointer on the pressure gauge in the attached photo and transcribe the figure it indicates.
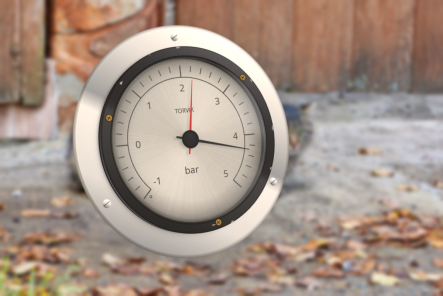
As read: 4.3 bar
